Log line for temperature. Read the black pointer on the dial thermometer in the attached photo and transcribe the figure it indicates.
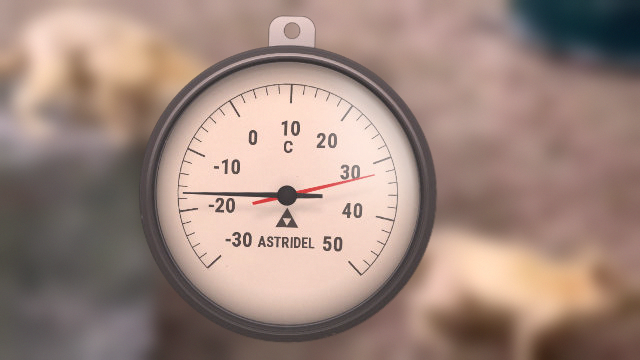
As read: -17 °C
